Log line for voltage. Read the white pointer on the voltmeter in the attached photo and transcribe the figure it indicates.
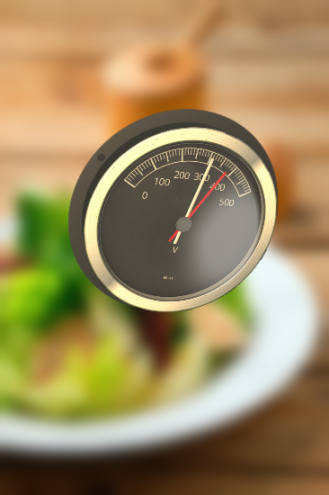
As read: 300 V
